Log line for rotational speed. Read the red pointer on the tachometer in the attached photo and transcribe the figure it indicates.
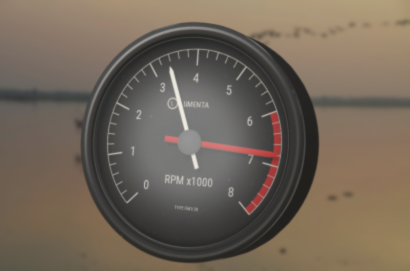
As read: 6800 rpm
